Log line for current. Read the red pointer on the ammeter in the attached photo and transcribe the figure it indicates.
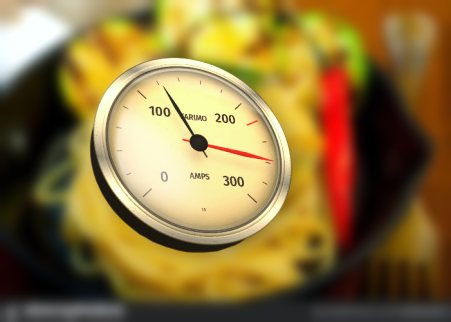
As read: 260 A
